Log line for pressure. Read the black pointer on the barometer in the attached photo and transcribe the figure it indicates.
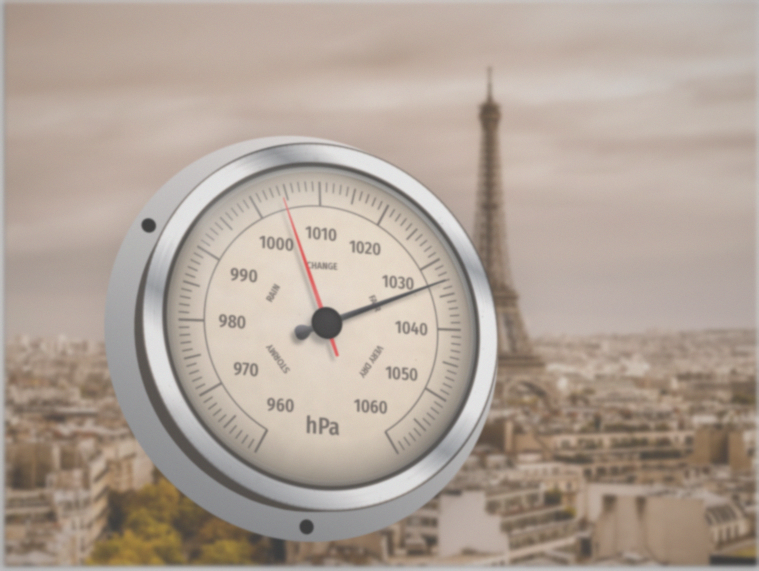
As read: 1033 hPa
